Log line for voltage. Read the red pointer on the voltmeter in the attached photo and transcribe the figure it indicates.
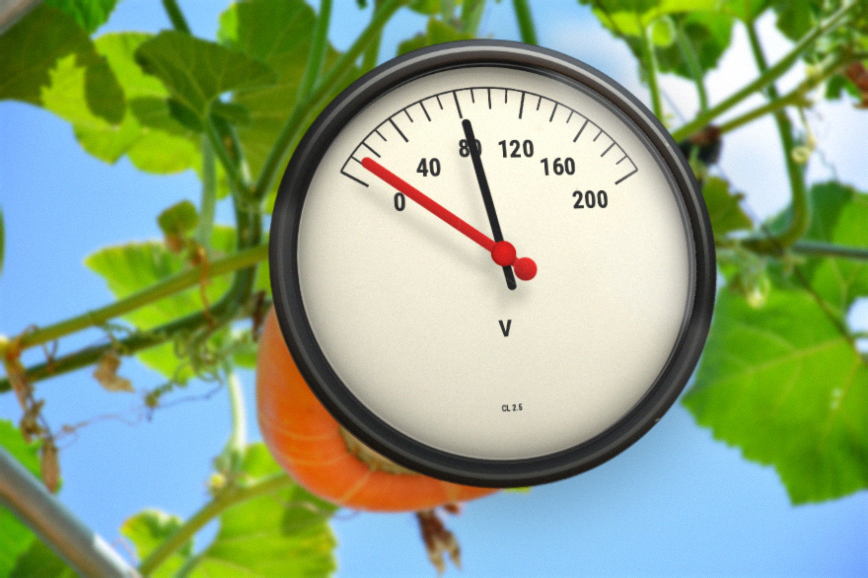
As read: 10 V
